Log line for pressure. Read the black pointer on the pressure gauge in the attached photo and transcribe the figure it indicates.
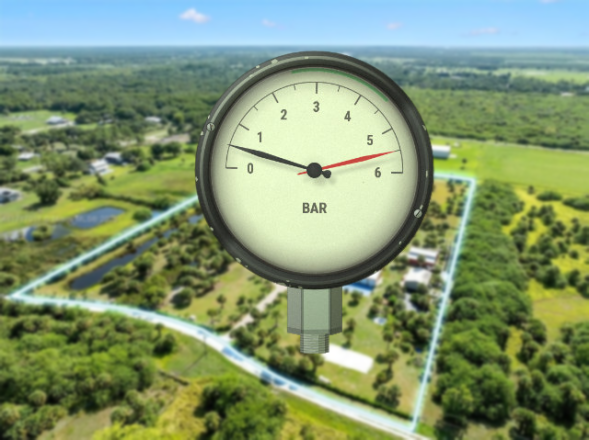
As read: 0.5 bar
